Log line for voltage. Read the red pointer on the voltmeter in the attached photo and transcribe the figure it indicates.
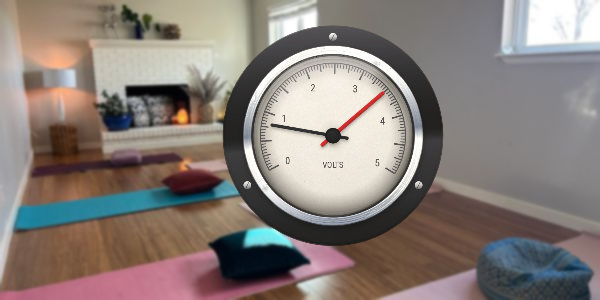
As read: 3.5 V
